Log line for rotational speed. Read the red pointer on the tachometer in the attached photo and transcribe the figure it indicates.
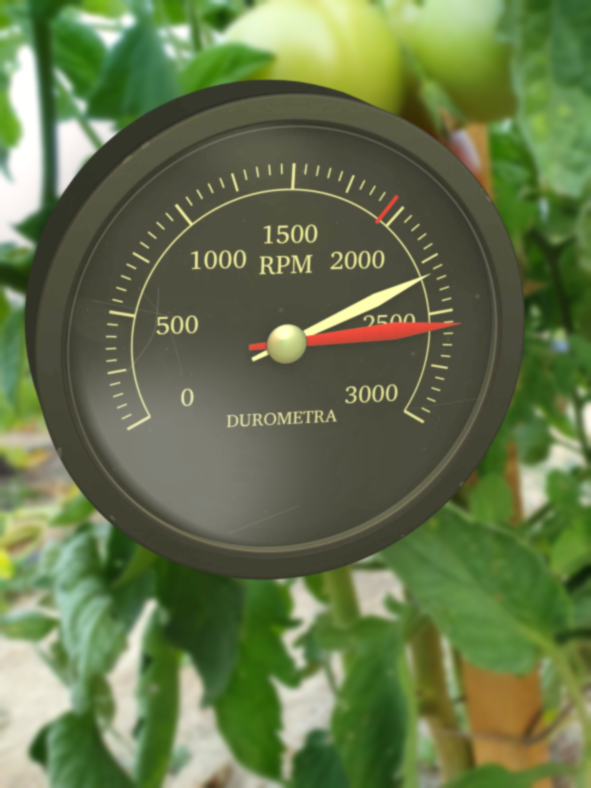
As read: 2550 rpm
